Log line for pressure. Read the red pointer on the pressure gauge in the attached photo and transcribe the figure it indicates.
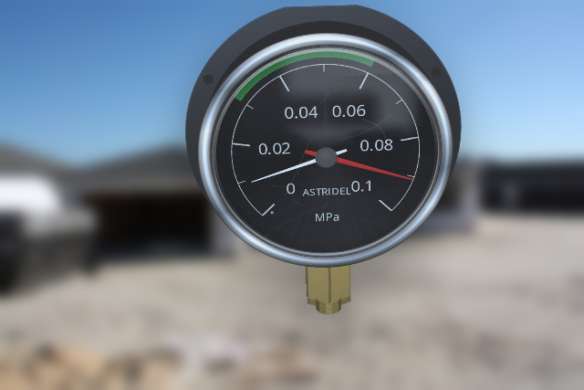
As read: 0.09 MPa
